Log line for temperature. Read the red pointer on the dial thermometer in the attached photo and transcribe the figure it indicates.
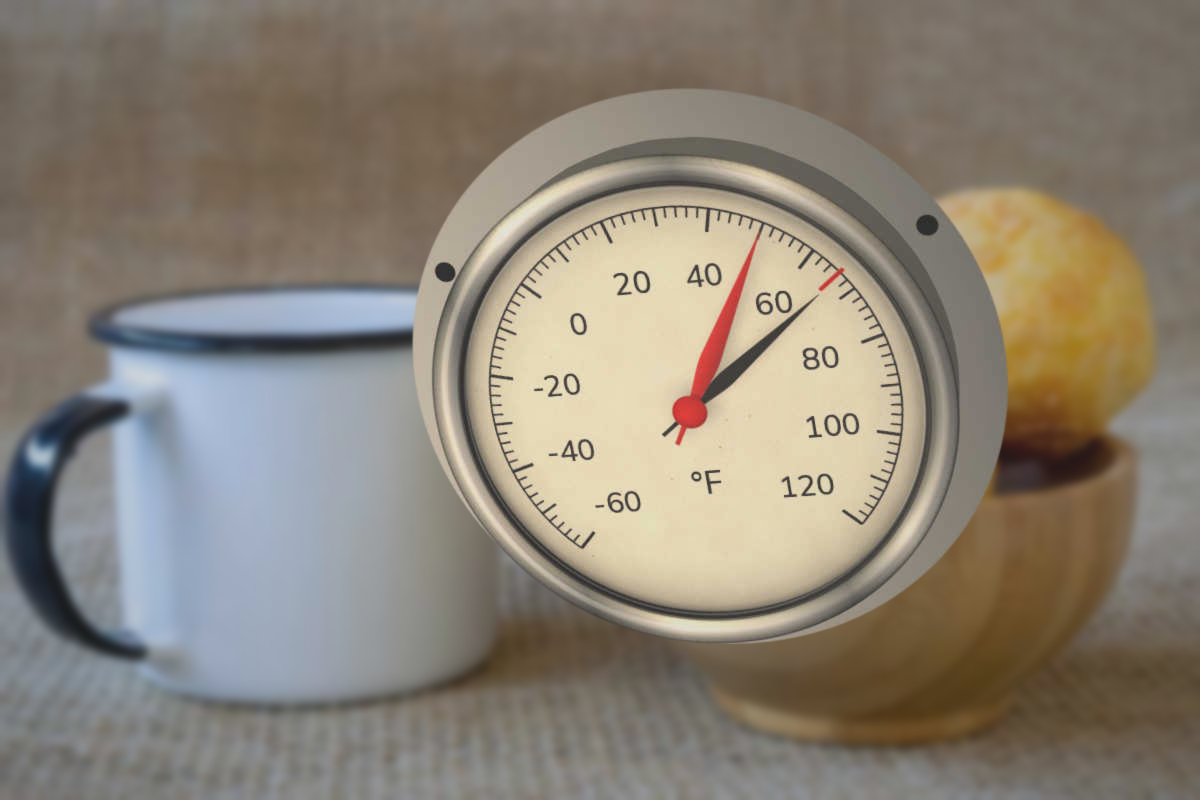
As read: 50 °F
